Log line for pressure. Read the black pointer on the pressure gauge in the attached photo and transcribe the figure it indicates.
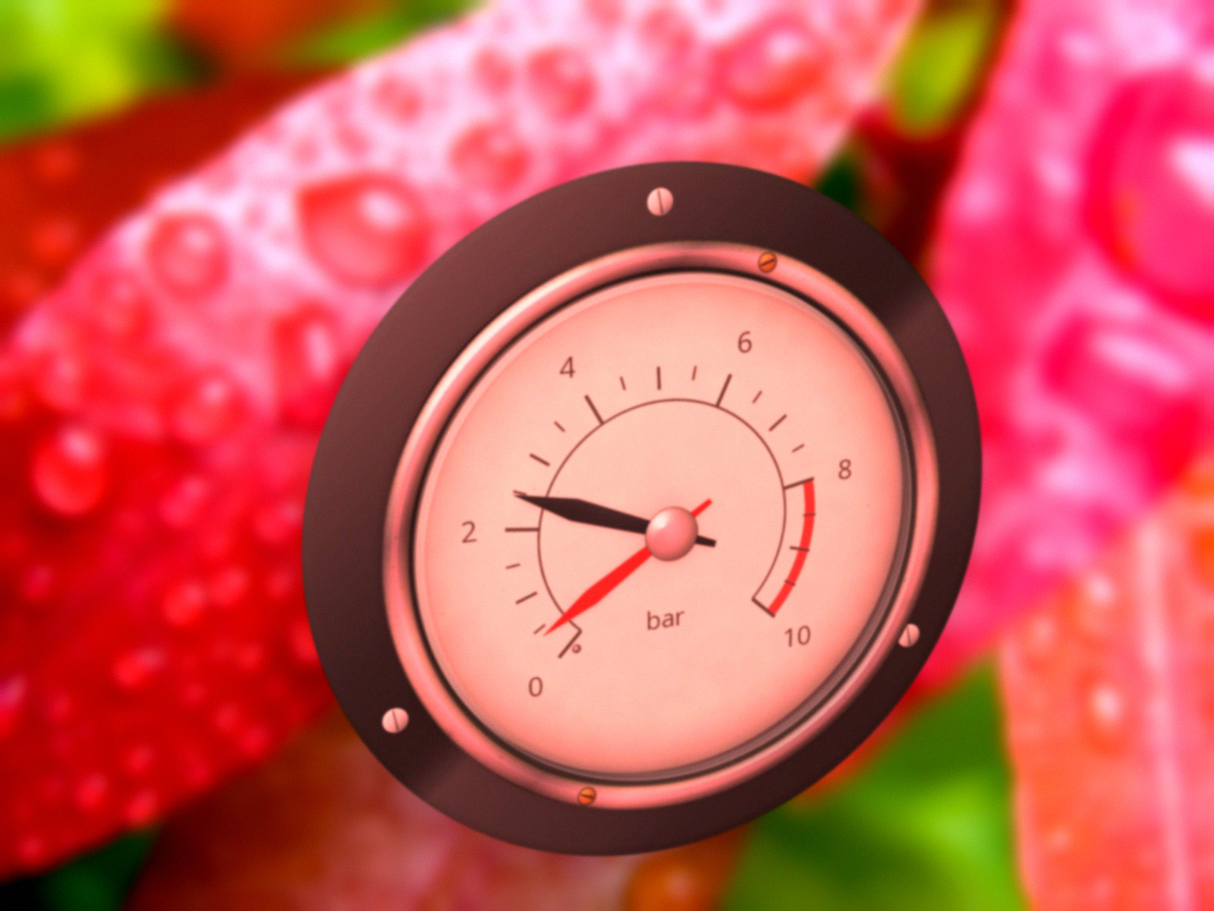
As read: 2.5 bar
